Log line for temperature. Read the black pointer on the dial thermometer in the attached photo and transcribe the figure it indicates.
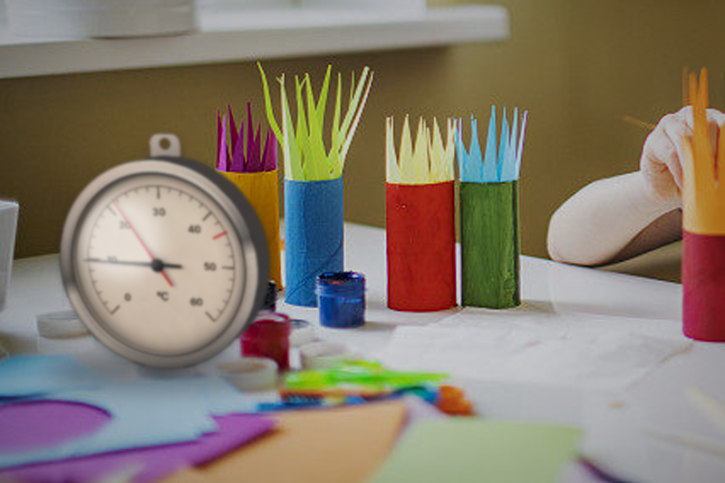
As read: 10 °C
